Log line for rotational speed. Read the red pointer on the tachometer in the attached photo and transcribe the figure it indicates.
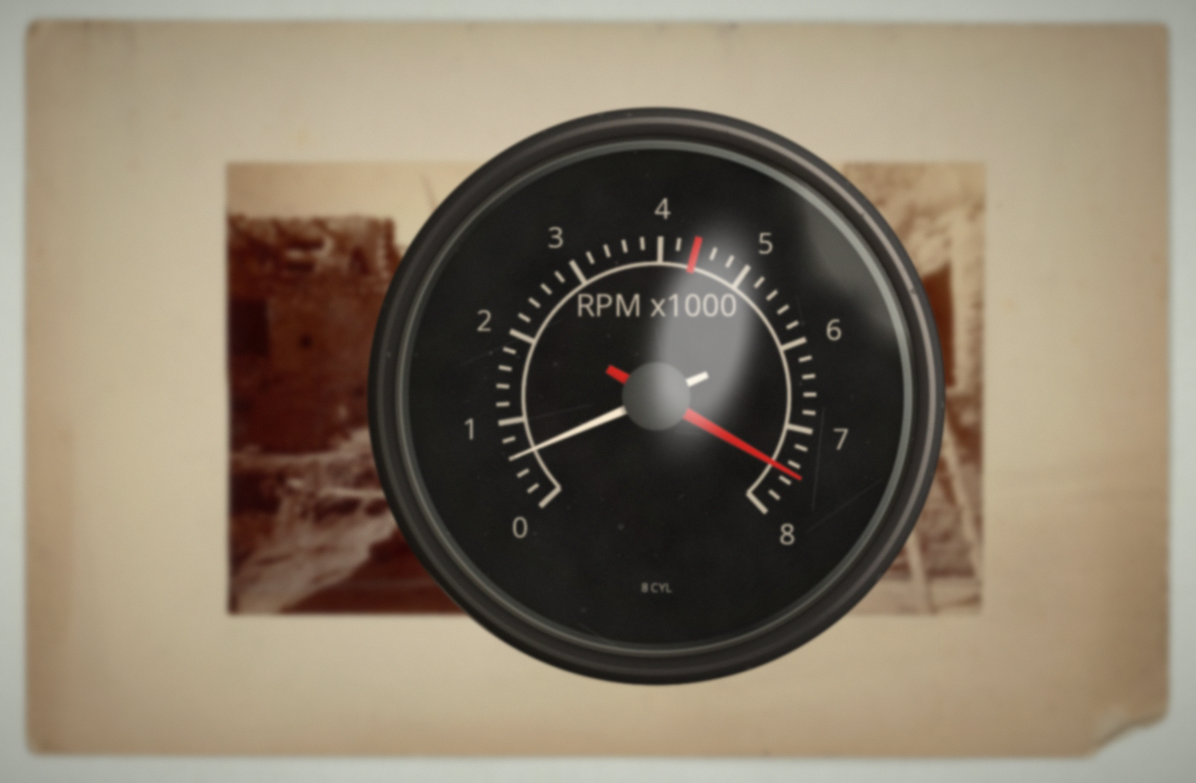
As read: 7500 rpm
